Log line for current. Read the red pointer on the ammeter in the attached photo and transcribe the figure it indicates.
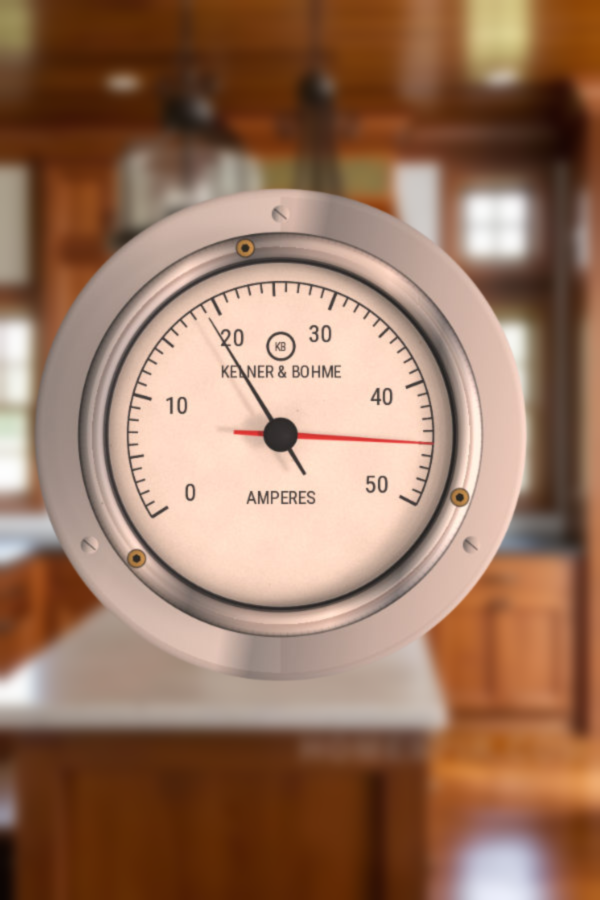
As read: 45 A
